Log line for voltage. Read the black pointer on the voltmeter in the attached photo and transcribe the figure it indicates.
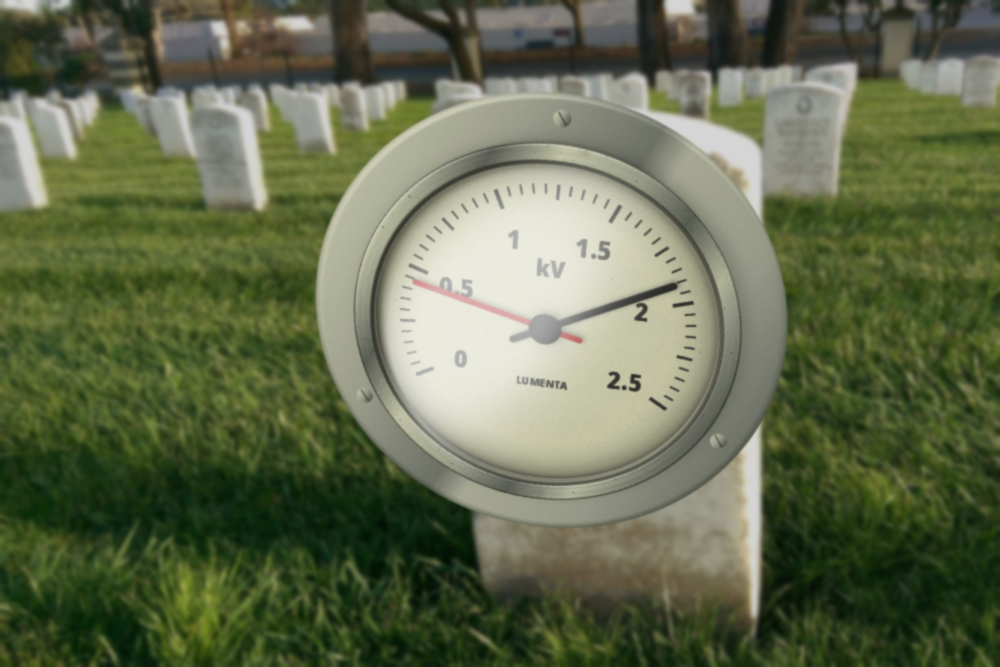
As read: 1.9 kV
